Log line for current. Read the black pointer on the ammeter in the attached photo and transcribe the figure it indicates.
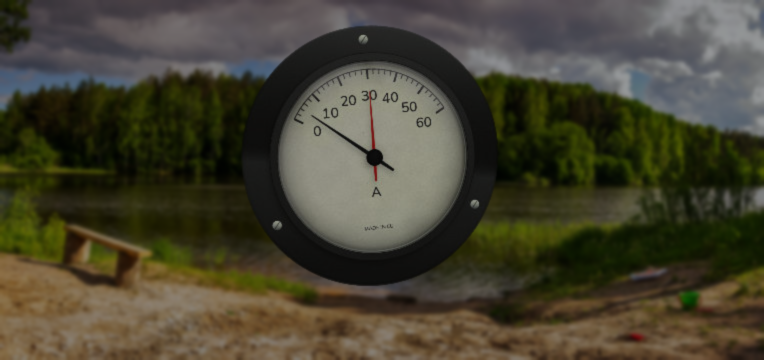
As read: 4 A
